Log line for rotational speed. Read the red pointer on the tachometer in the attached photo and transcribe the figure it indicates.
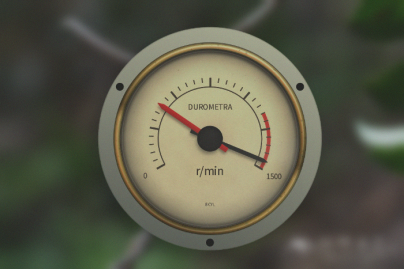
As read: 400 rpm
